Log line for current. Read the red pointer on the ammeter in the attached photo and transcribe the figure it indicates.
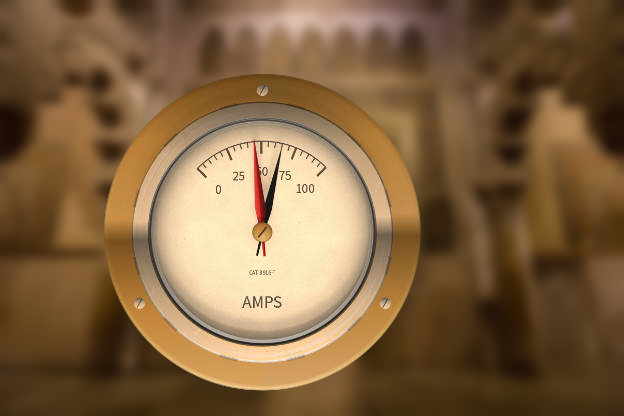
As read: 45 A
